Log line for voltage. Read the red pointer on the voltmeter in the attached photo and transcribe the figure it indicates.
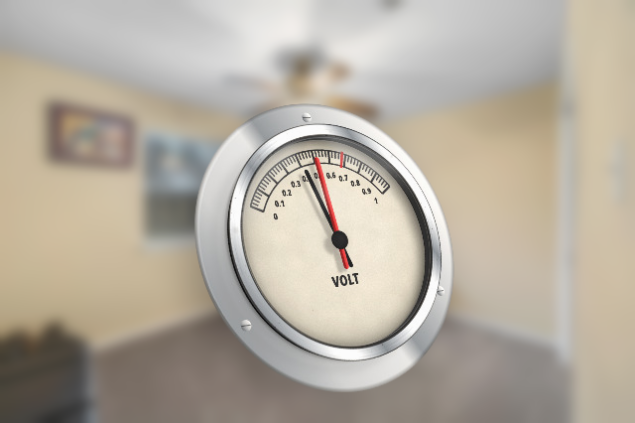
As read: 0.5 V
